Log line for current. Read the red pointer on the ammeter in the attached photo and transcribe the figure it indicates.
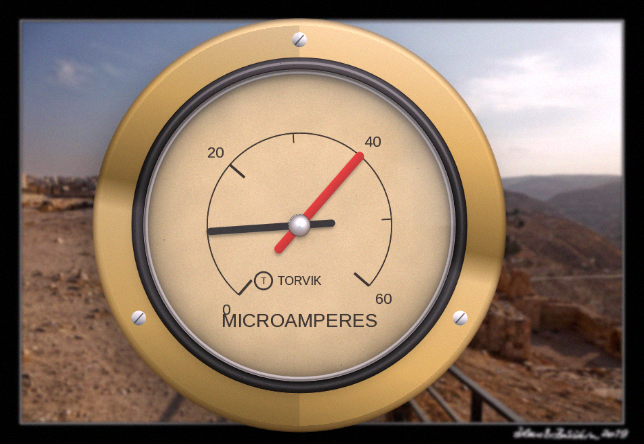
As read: 40 µA
